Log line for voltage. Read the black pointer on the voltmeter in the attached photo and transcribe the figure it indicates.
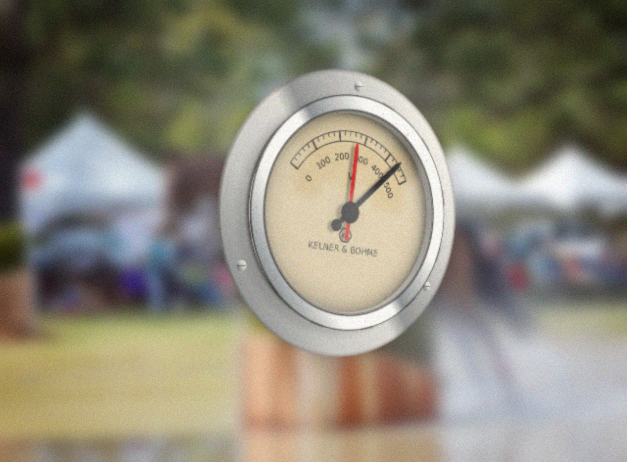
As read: 440 V
